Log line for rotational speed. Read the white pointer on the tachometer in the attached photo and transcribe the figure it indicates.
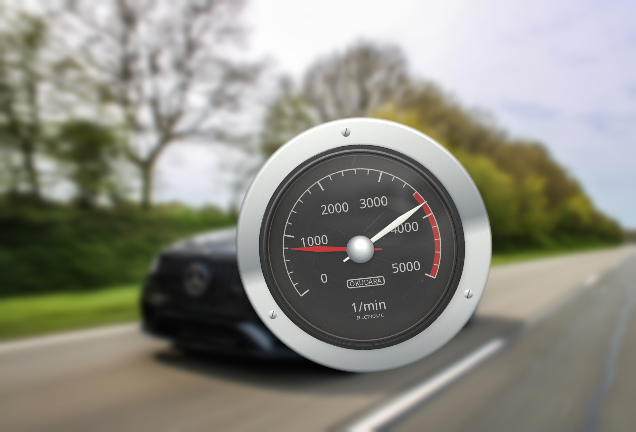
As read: 3800 rpm
